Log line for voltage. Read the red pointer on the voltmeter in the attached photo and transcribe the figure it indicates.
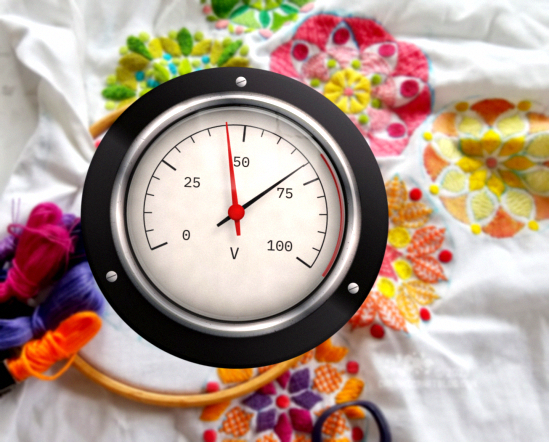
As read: 45 V
